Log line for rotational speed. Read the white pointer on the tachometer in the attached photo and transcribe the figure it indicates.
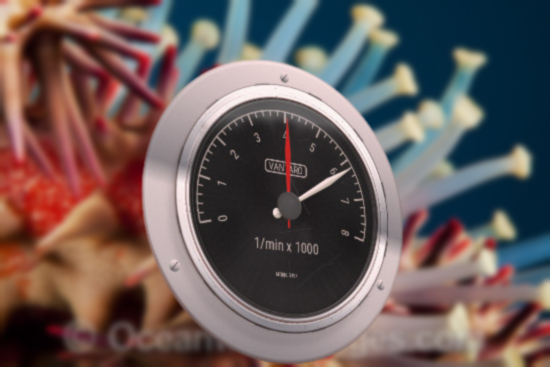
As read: 6200 rpm
